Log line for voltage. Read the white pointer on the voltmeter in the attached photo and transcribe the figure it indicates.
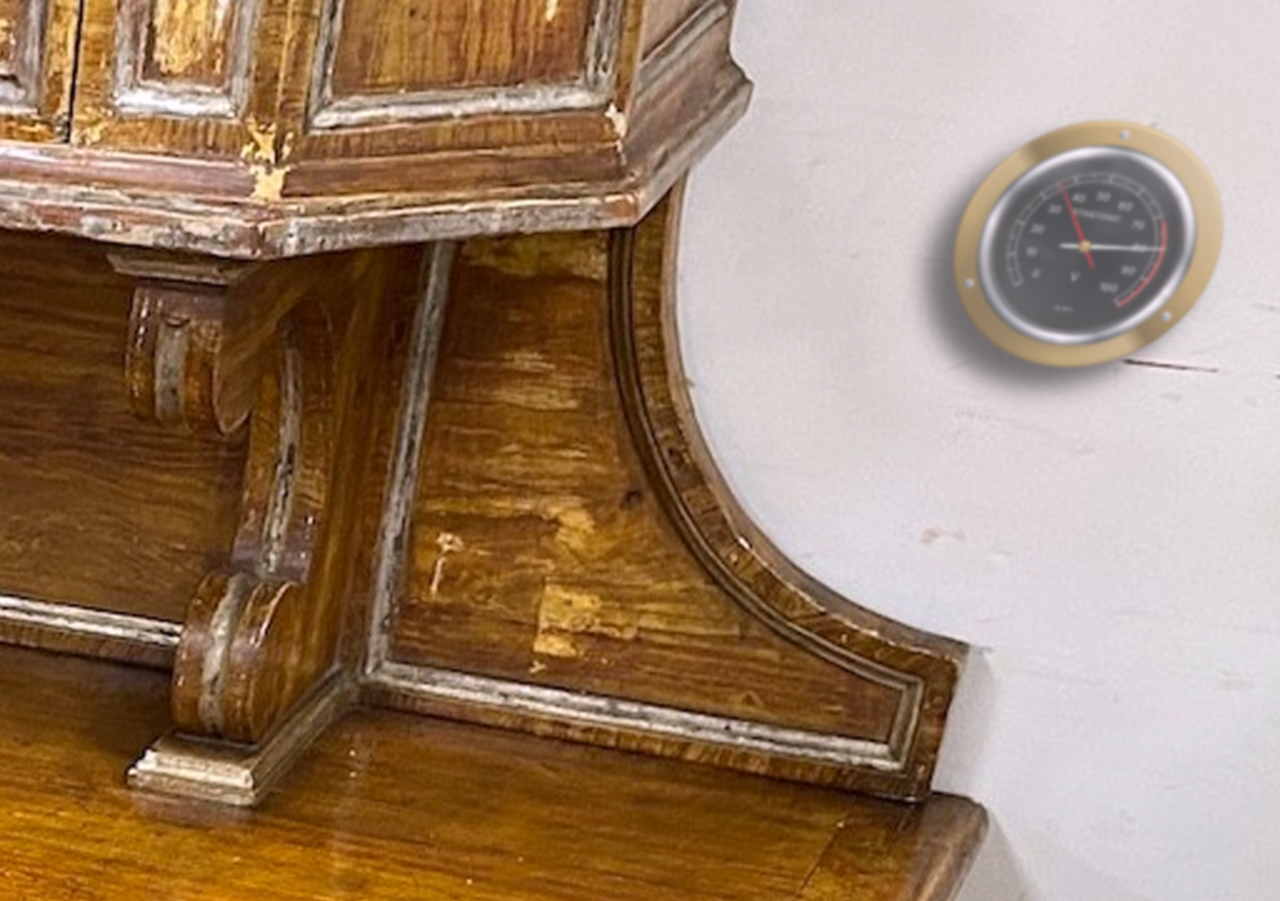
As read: 80 V
